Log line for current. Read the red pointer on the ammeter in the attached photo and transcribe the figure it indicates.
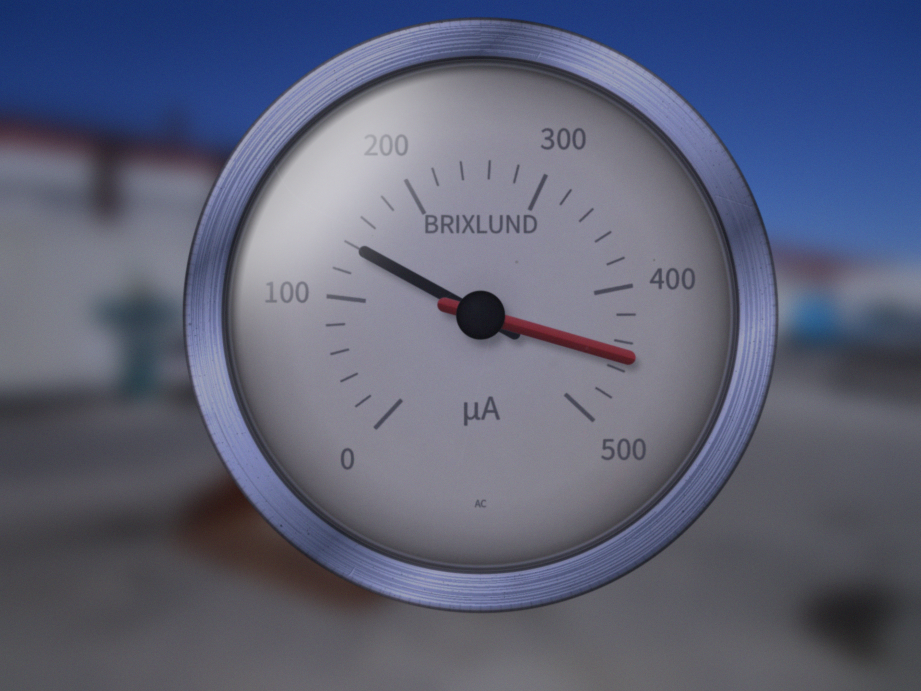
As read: 450 µA
